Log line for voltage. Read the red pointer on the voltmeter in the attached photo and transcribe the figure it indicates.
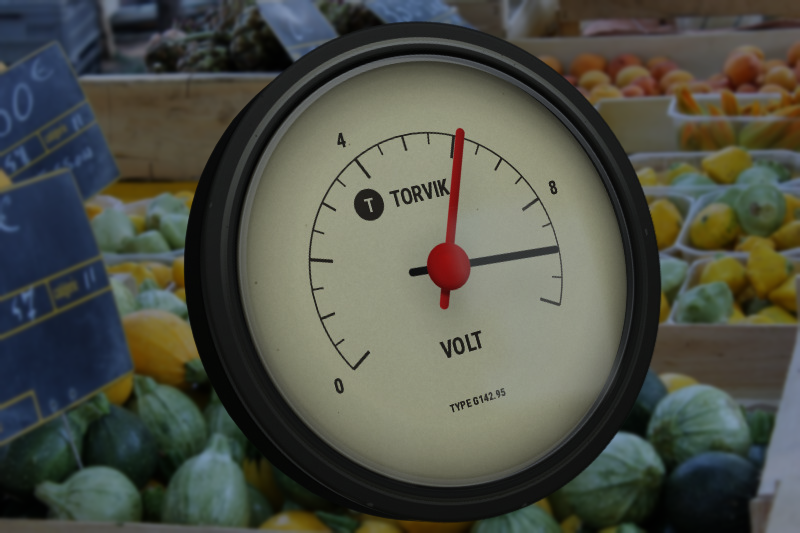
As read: 6 V
